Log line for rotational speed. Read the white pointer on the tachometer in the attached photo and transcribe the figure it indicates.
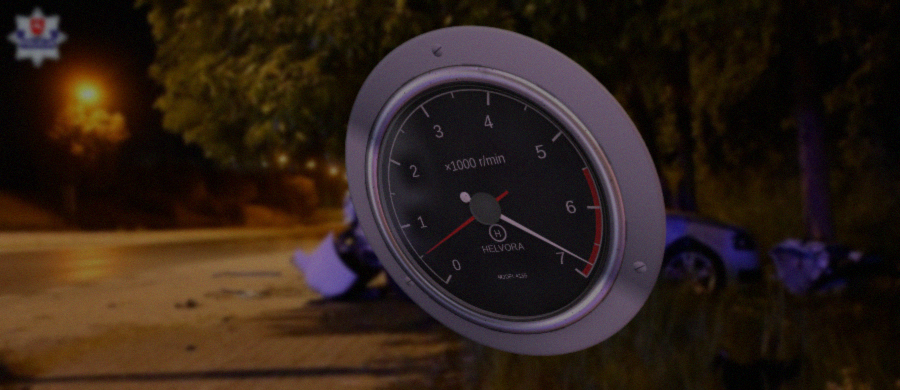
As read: 6750 rpm
